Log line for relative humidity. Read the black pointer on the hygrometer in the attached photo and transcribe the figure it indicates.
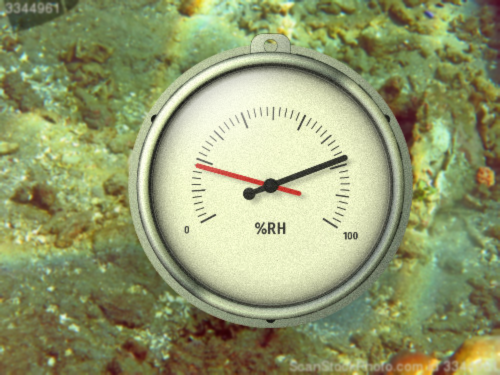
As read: 78 %
